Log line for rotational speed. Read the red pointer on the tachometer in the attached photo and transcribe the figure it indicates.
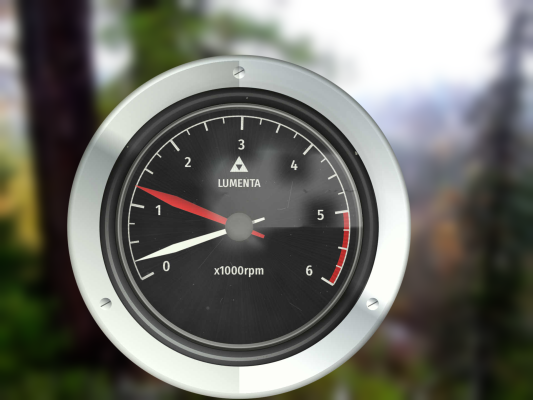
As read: 1250 rpm
